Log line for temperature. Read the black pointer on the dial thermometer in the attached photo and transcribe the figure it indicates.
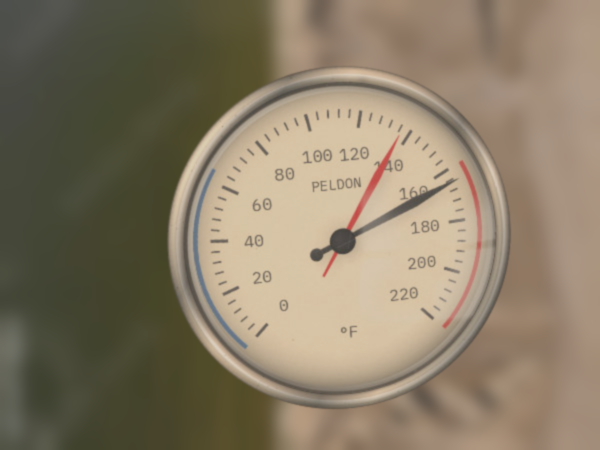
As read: 164 °F
